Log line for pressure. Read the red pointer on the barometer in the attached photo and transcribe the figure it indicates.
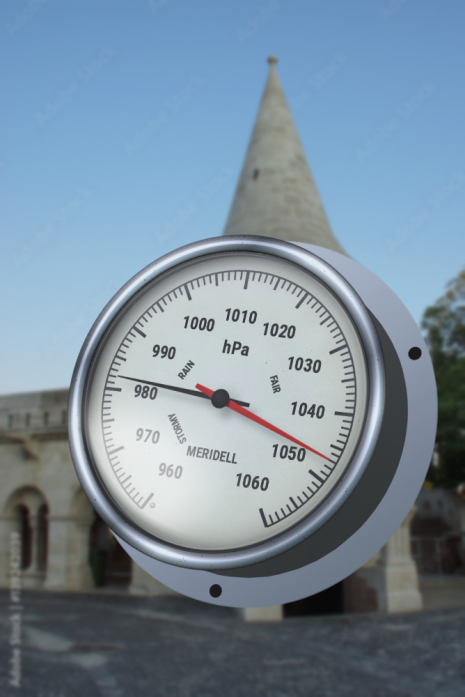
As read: 1047 hPa
